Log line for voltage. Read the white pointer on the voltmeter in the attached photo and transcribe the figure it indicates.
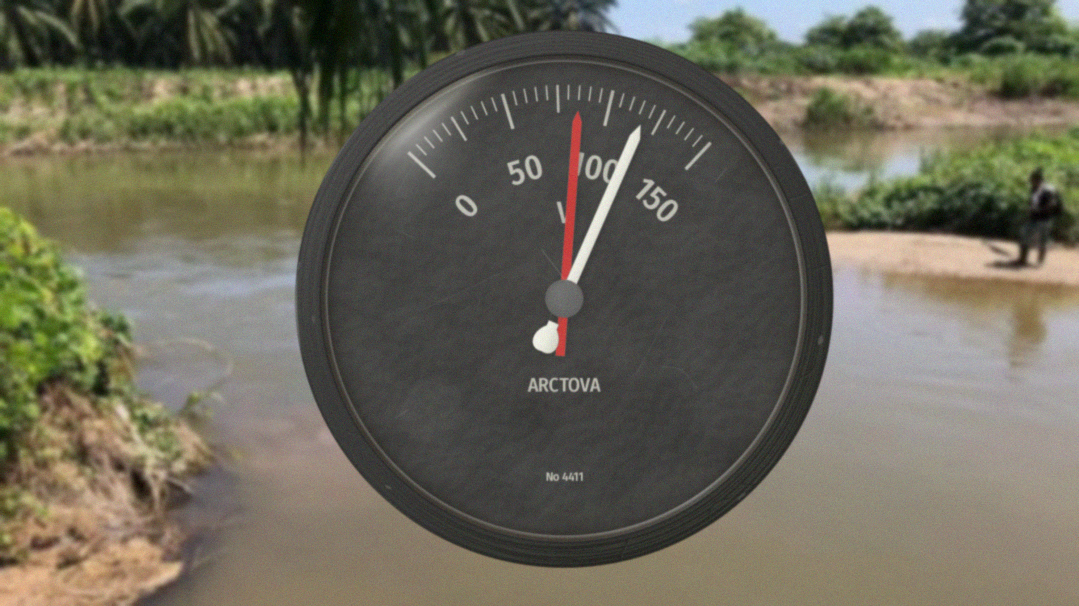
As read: 117.5 V
